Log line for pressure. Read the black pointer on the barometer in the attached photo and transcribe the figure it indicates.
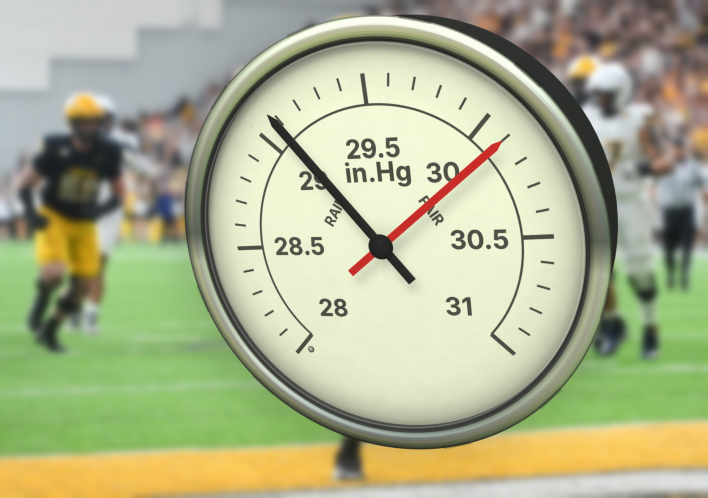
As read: 29.1 inHg
